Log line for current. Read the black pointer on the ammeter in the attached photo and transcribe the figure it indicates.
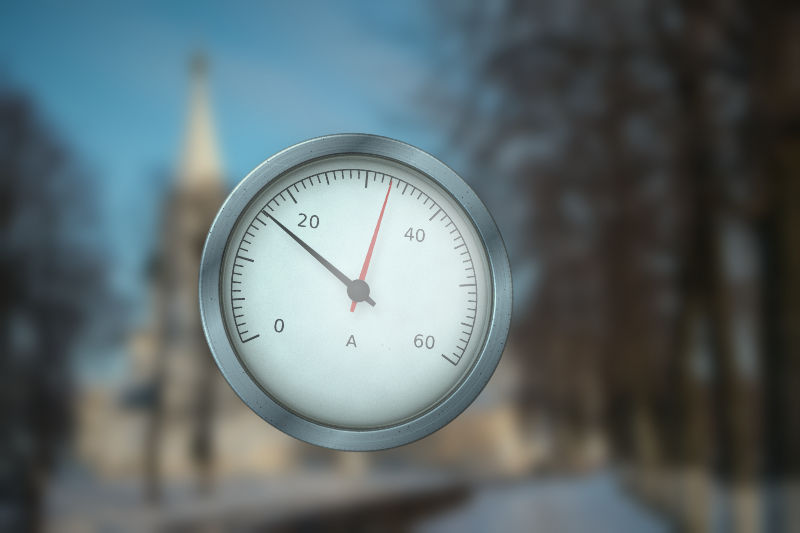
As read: 16 A
